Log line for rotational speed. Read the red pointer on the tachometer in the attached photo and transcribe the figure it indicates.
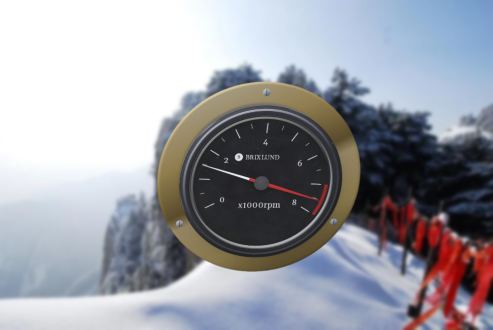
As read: 7500 rpm
